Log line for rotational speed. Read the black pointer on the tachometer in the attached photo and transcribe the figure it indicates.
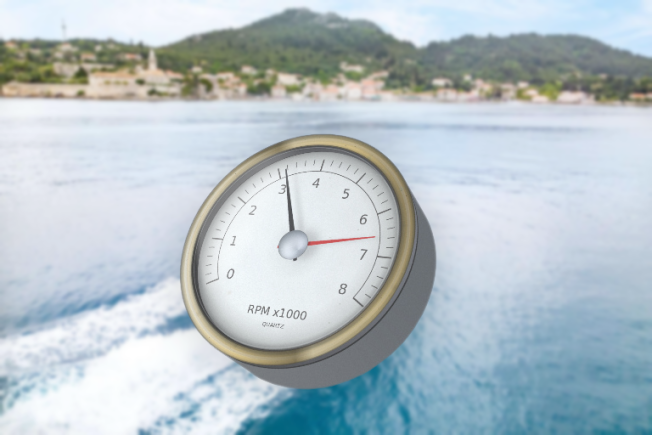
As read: 3200 rpm
